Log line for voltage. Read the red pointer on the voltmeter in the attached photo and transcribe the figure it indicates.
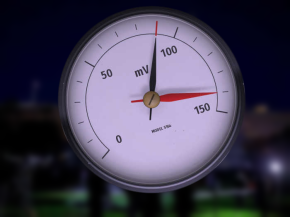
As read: 140 mV
